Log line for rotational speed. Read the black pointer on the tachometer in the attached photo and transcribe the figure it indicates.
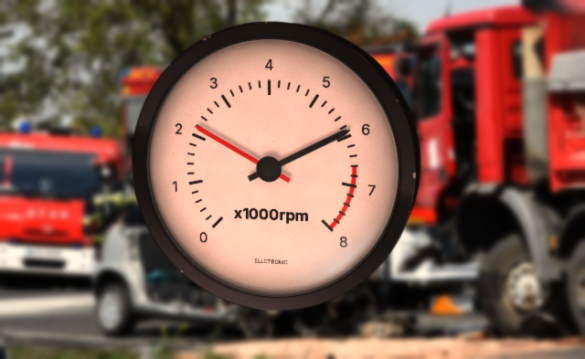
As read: 5900 rpm
